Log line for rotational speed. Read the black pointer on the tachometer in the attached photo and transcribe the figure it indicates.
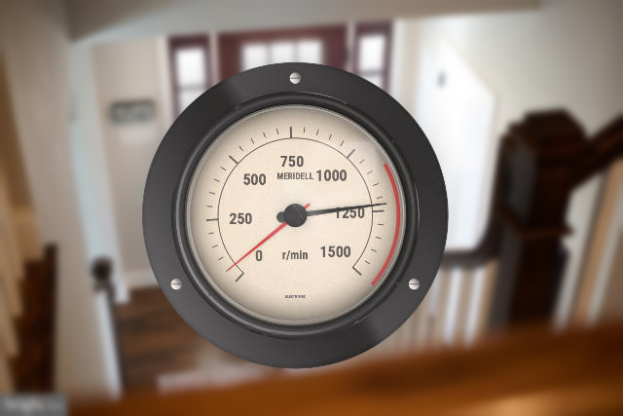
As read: 1225 rpm
